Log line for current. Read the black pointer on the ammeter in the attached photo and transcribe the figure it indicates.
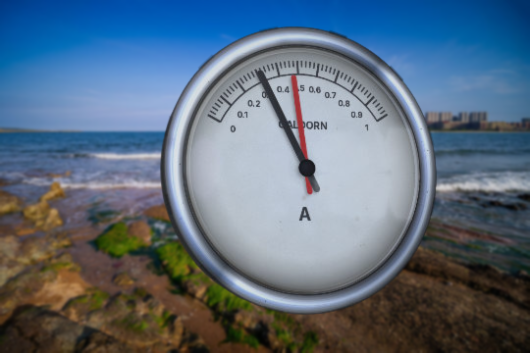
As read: 0.3 A
